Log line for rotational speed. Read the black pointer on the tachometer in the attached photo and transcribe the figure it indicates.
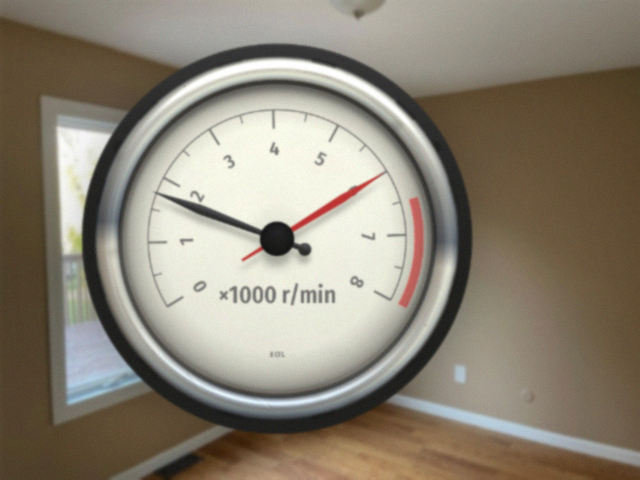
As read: 1750 rpm
